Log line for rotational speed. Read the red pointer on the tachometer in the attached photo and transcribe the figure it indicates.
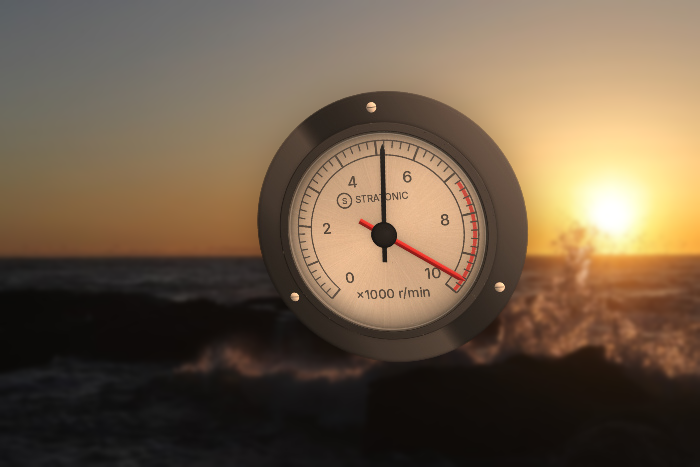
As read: 9600 rpm
